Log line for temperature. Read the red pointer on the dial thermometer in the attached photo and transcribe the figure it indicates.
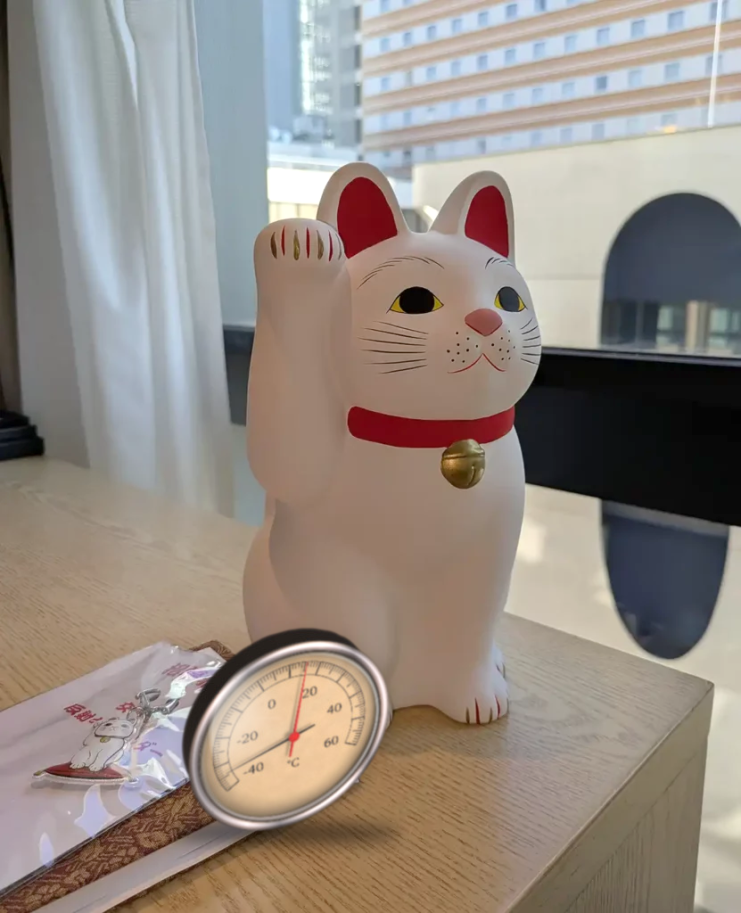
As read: 15 °C
